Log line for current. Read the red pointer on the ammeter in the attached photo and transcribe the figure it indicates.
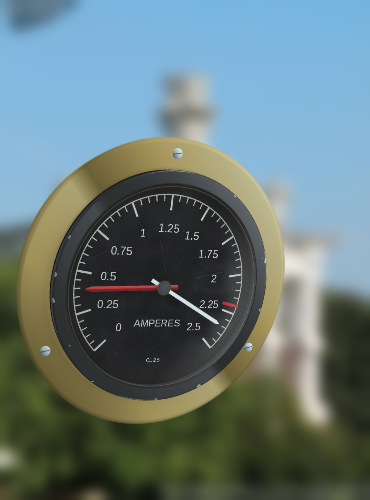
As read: 0.4 A
